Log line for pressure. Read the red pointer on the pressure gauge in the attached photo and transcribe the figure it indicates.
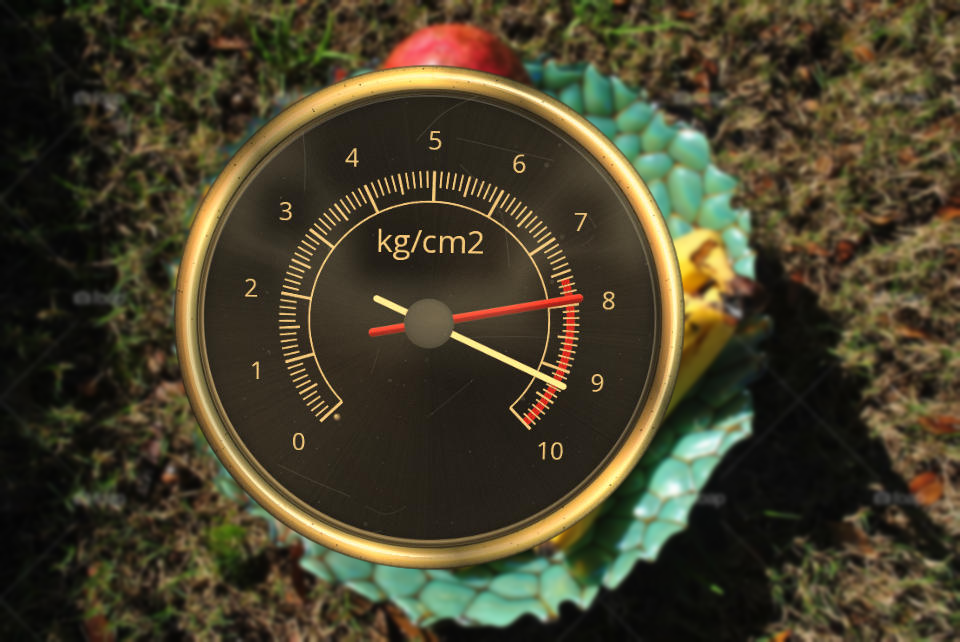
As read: 7.9 kg/cm²
